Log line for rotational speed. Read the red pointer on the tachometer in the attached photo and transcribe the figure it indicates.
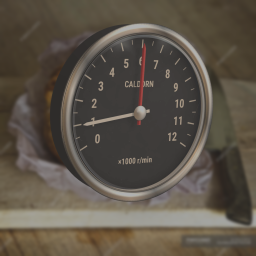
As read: 6000 rpm
